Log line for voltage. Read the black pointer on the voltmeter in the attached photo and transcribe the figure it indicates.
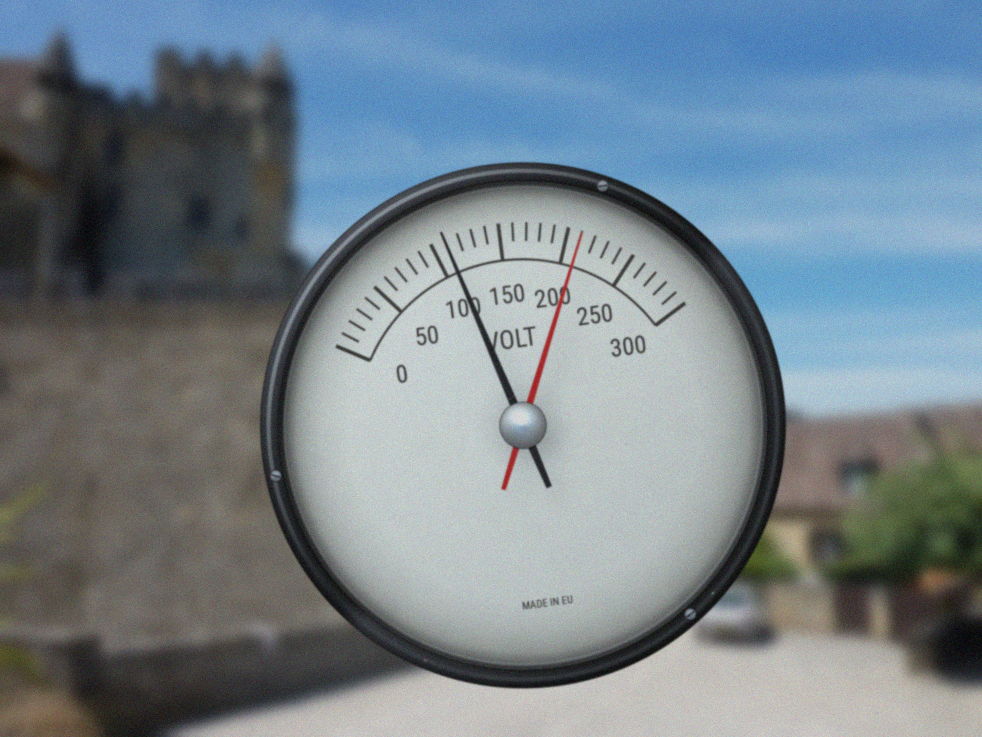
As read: 110 V
